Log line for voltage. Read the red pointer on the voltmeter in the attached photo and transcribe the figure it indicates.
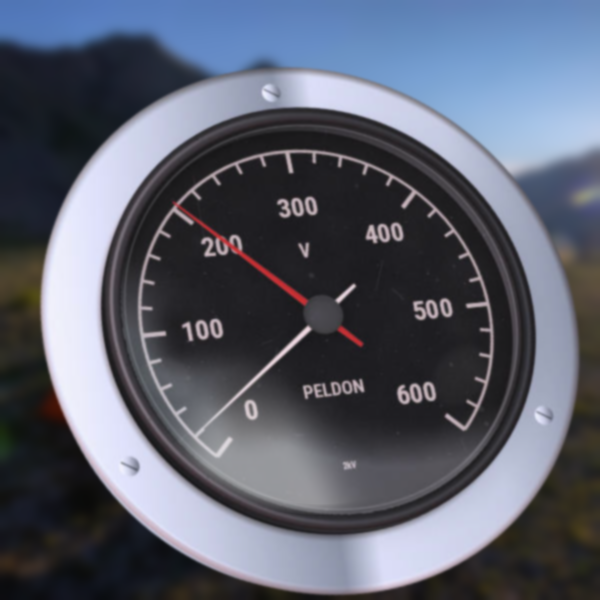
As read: 200 V
